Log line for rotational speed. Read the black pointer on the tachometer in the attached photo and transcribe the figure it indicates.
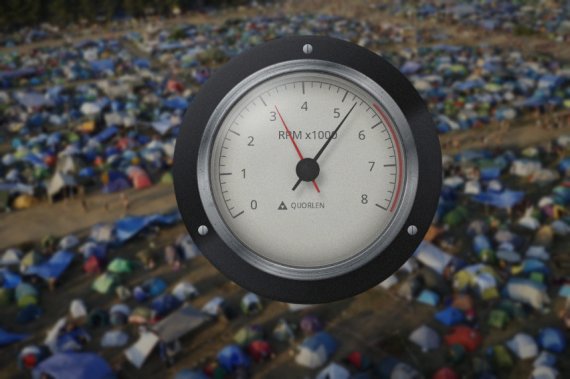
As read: 5300 rpm
